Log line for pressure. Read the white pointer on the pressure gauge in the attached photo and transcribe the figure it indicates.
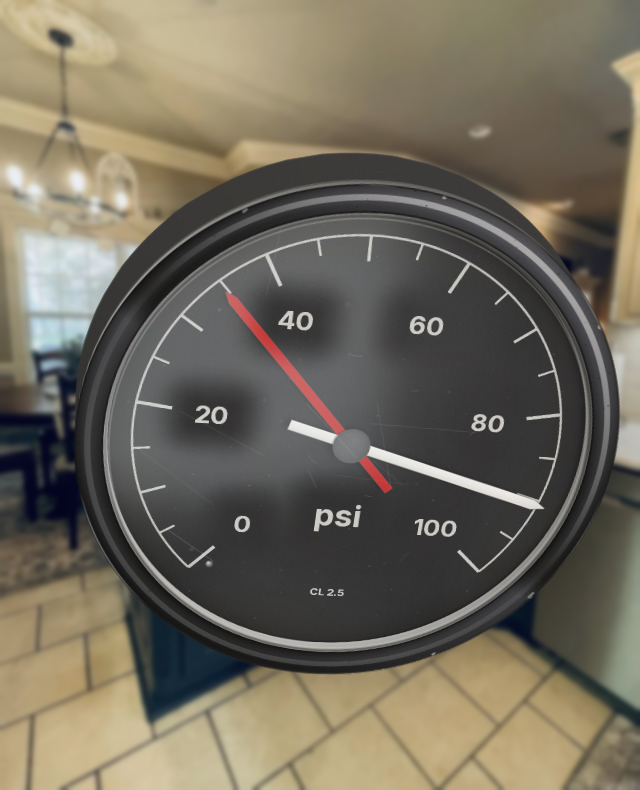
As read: 90 psi
